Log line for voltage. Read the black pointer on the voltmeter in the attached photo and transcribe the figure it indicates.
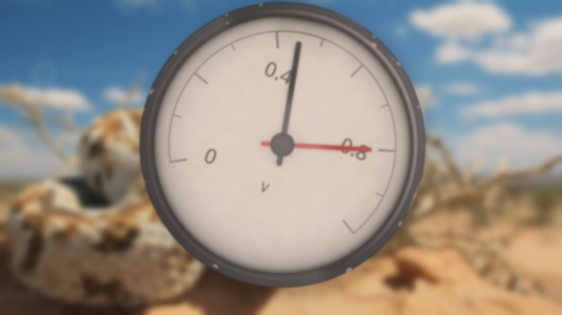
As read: 0.45 V
